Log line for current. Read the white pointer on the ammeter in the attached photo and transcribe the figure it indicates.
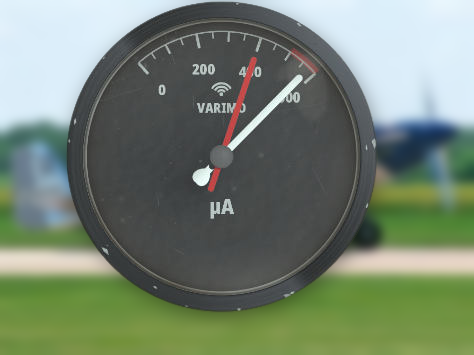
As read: 575 µA
